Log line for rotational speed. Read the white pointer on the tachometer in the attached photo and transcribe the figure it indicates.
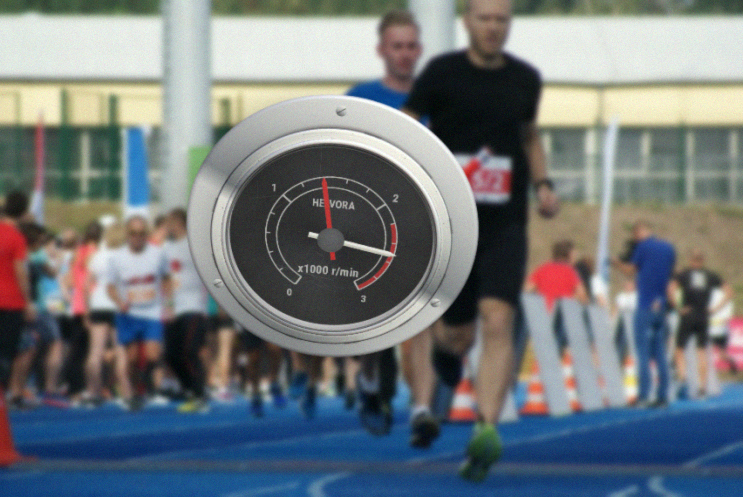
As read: 2500 rpm
